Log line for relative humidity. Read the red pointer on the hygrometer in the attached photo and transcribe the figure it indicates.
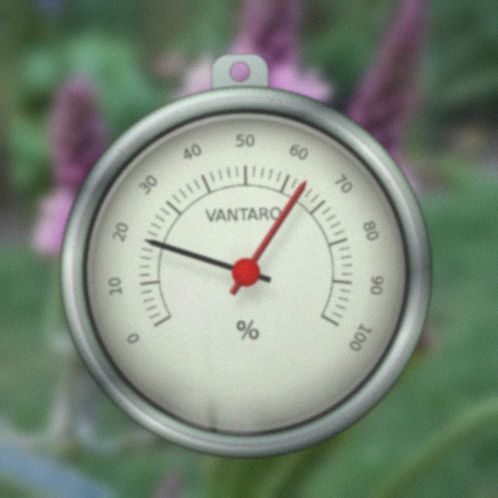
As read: 64 %
